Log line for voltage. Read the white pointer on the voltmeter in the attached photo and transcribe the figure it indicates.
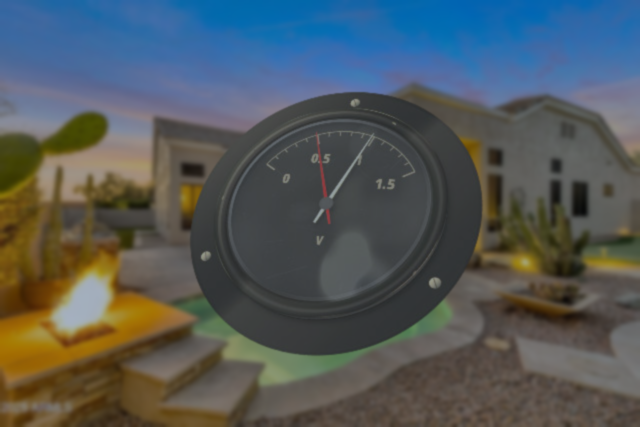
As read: 1 V
